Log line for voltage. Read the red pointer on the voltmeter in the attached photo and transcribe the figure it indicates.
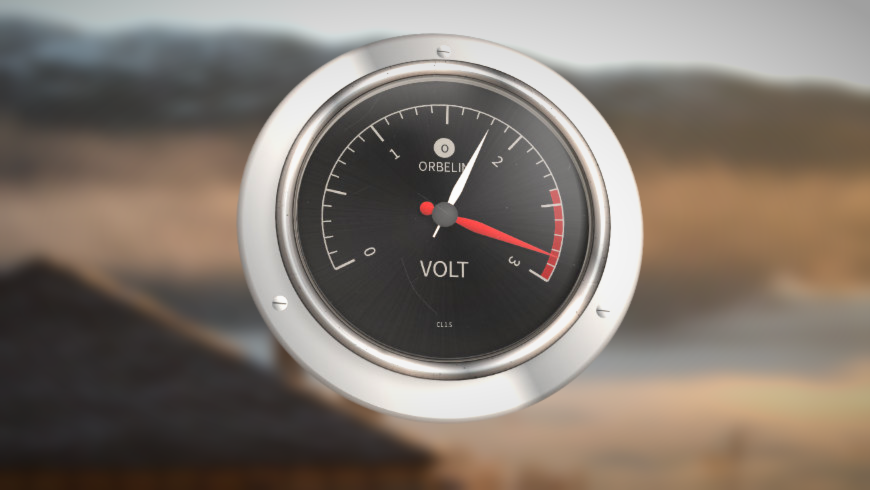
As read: 2.85 V
